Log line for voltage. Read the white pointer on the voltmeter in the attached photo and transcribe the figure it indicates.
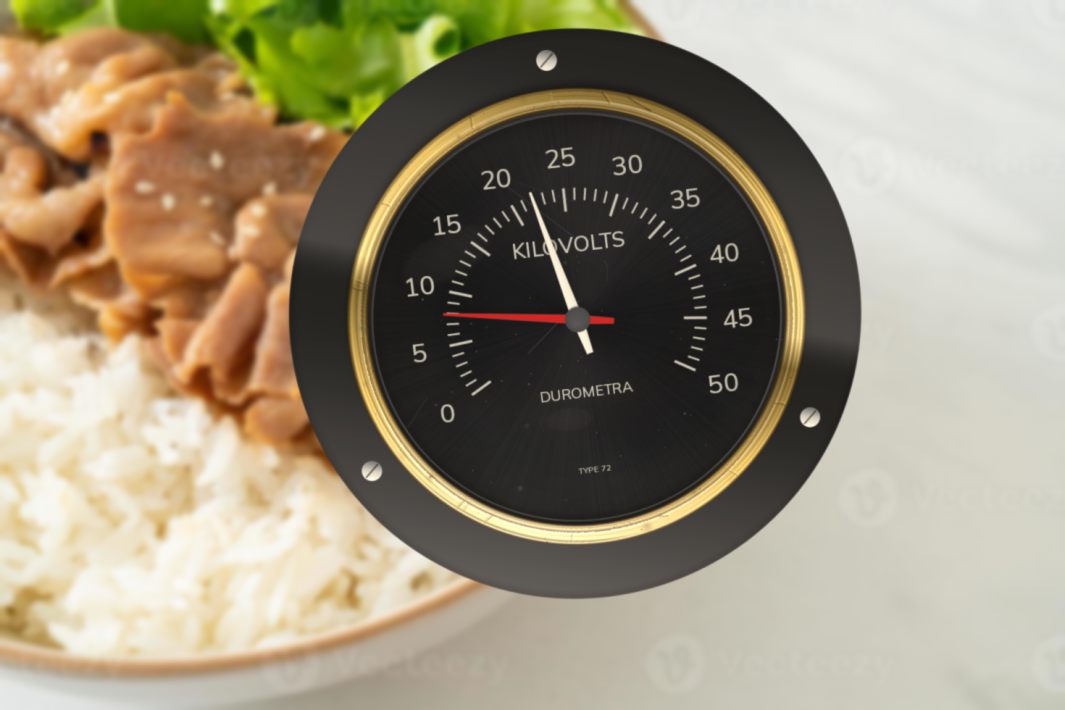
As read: 22 kV
